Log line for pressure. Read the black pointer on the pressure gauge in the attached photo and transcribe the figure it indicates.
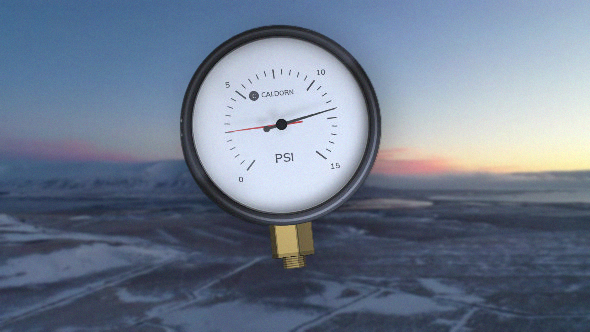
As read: 12 psi
